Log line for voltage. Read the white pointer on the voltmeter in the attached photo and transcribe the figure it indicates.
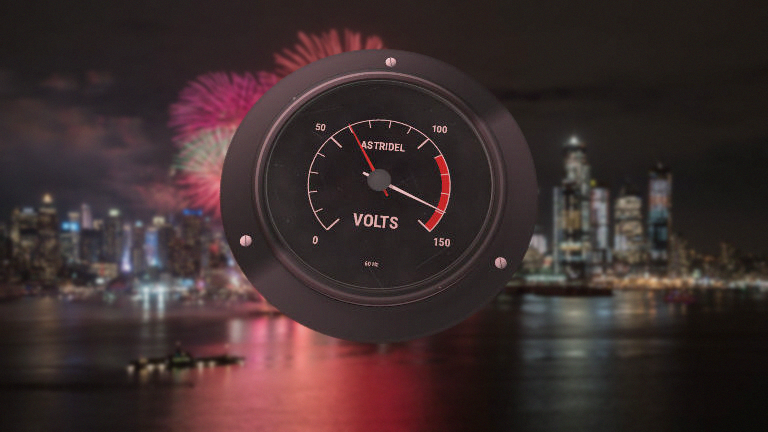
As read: 140 V
